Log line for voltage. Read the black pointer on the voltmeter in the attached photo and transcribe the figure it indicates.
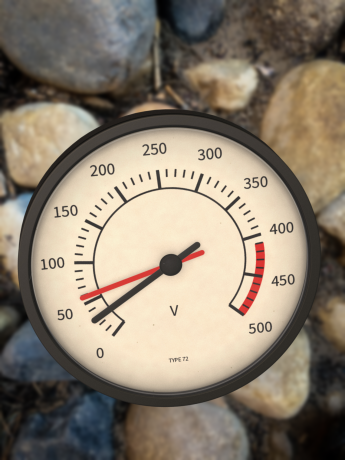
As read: 30 V
